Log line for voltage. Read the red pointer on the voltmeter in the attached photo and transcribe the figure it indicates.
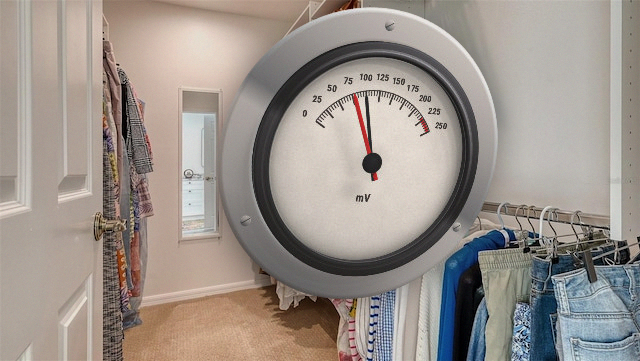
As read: 75 mV
